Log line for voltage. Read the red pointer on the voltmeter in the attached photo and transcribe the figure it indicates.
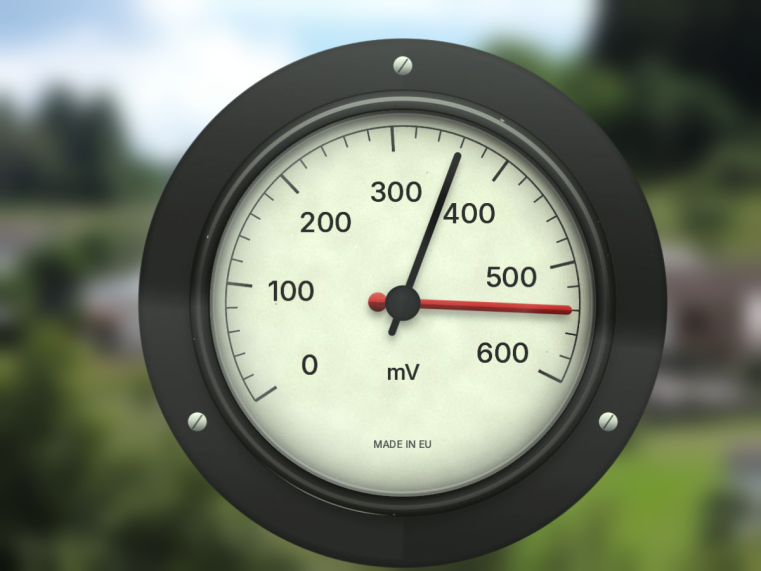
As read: 540 mV
